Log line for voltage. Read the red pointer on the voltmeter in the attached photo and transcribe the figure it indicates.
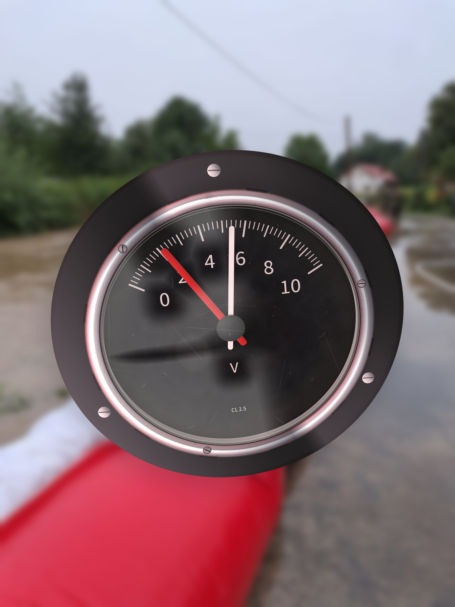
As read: 2.2 V
